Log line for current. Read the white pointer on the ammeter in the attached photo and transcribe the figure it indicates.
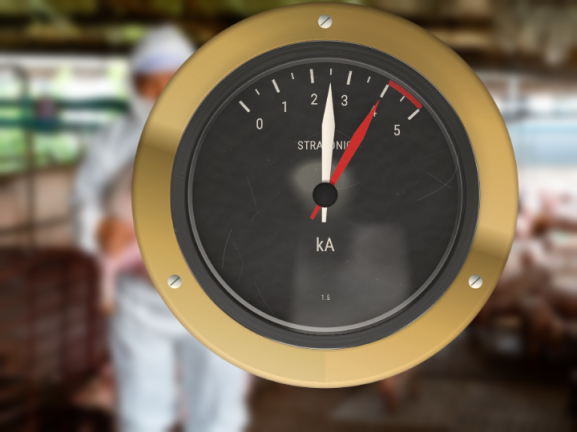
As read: 2.5 kA
